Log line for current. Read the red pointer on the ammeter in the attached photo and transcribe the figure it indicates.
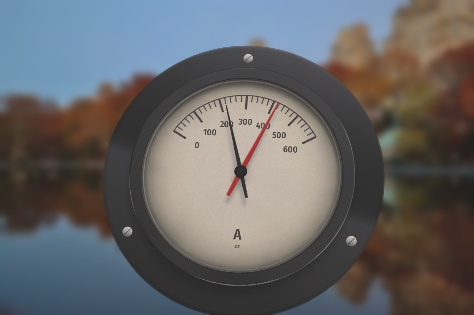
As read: 420 A
